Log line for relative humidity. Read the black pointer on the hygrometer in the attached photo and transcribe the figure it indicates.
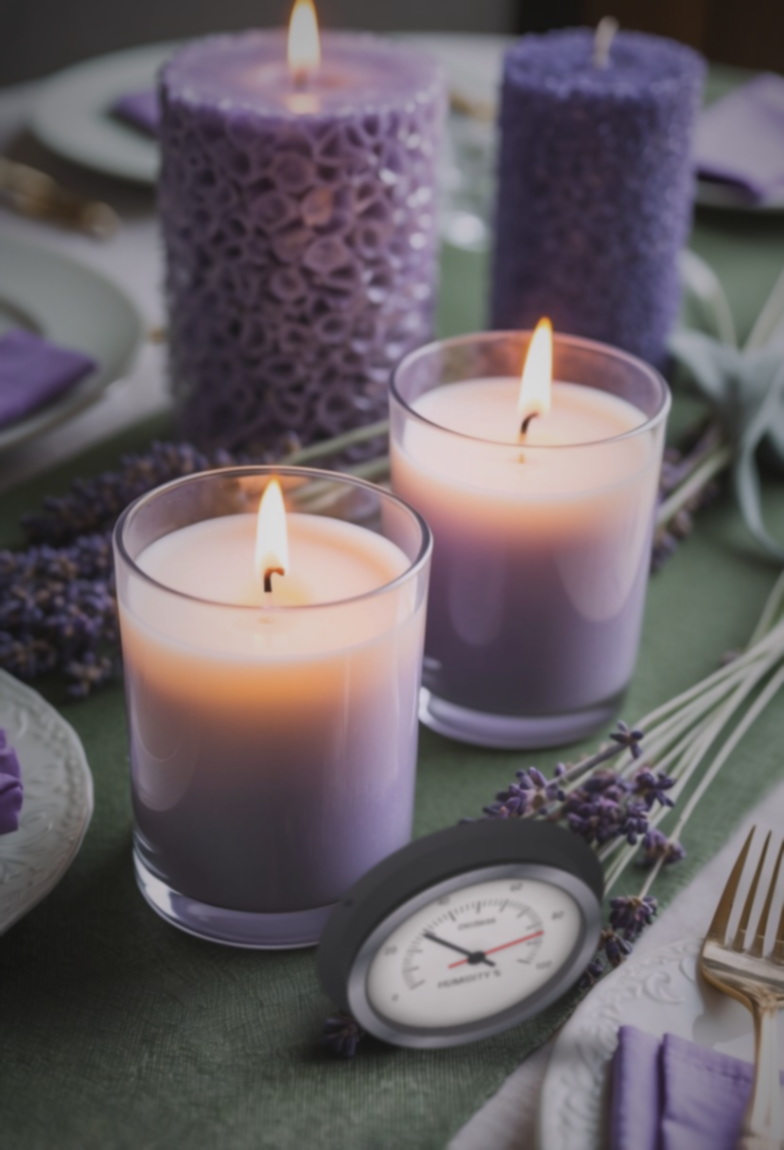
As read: 30 %
